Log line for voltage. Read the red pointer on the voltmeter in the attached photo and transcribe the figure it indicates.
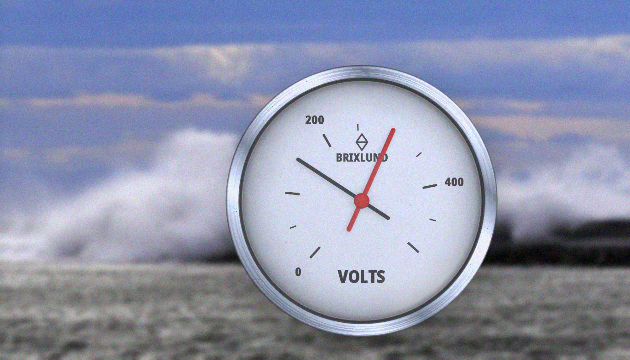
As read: 300 V
